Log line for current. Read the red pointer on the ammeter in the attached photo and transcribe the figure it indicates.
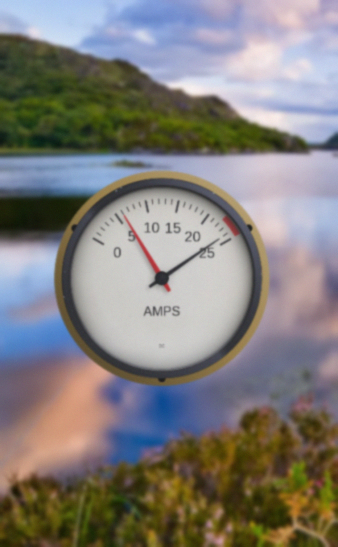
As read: 6 A
